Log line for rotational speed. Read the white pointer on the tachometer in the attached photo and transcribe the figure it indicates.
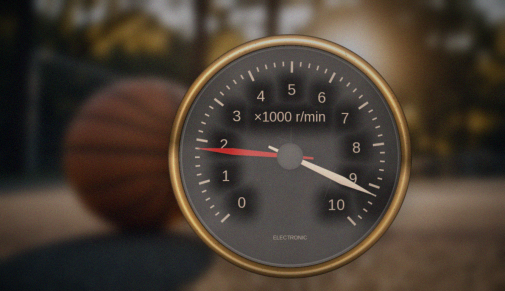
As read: 9200 rpm
